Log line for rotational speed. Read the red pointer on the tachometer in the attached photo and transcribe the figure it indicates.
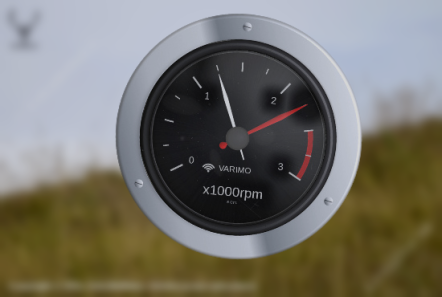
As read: 2250 rpm
